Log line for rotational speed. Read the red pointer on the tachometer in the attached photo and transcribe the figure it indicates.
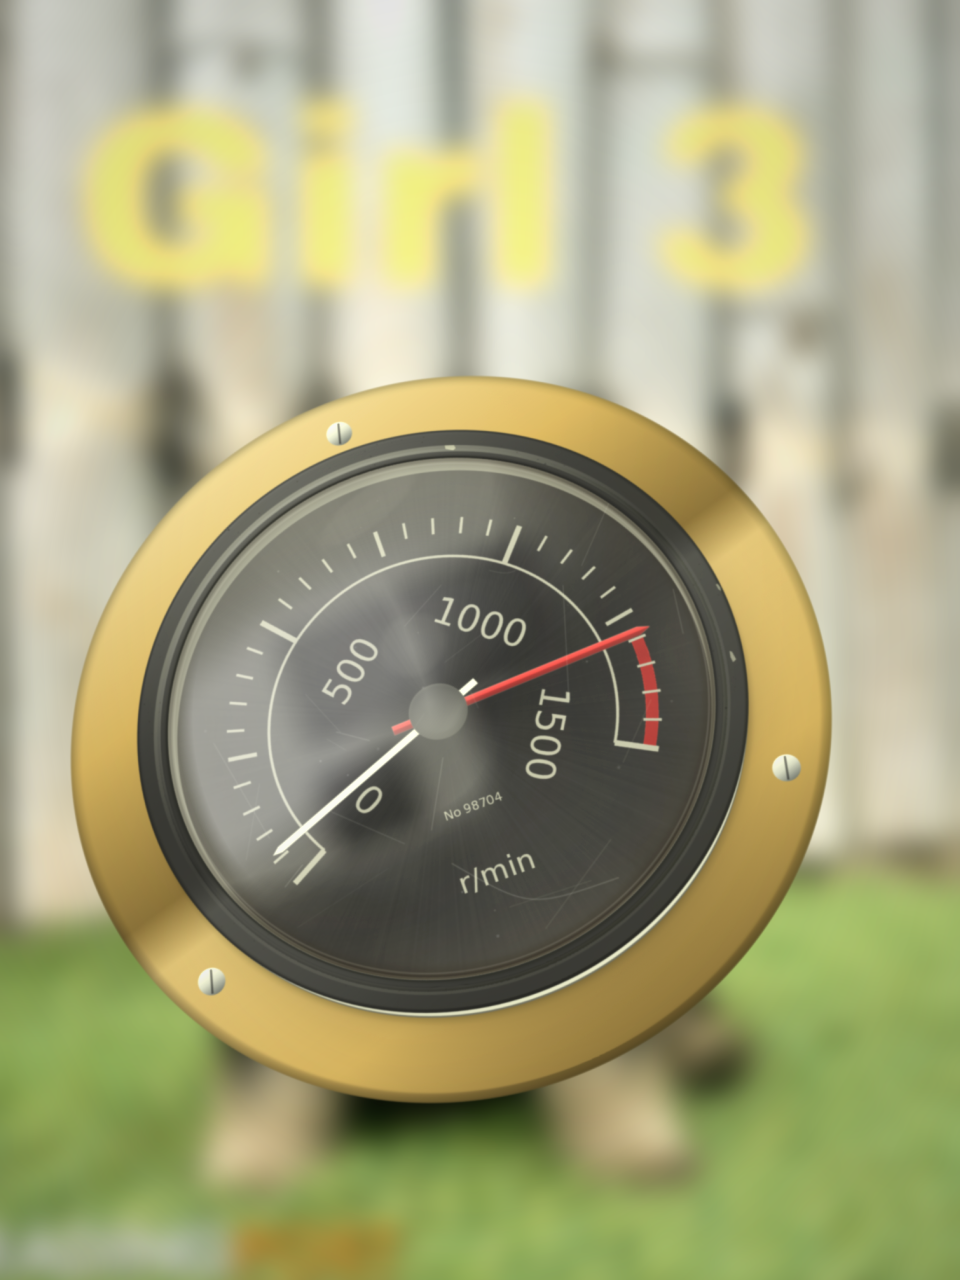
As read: 1300 rpm
